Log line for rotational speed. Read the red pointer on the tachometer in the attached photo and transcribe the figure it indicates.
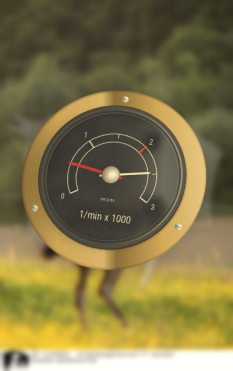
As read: 500 rpm
